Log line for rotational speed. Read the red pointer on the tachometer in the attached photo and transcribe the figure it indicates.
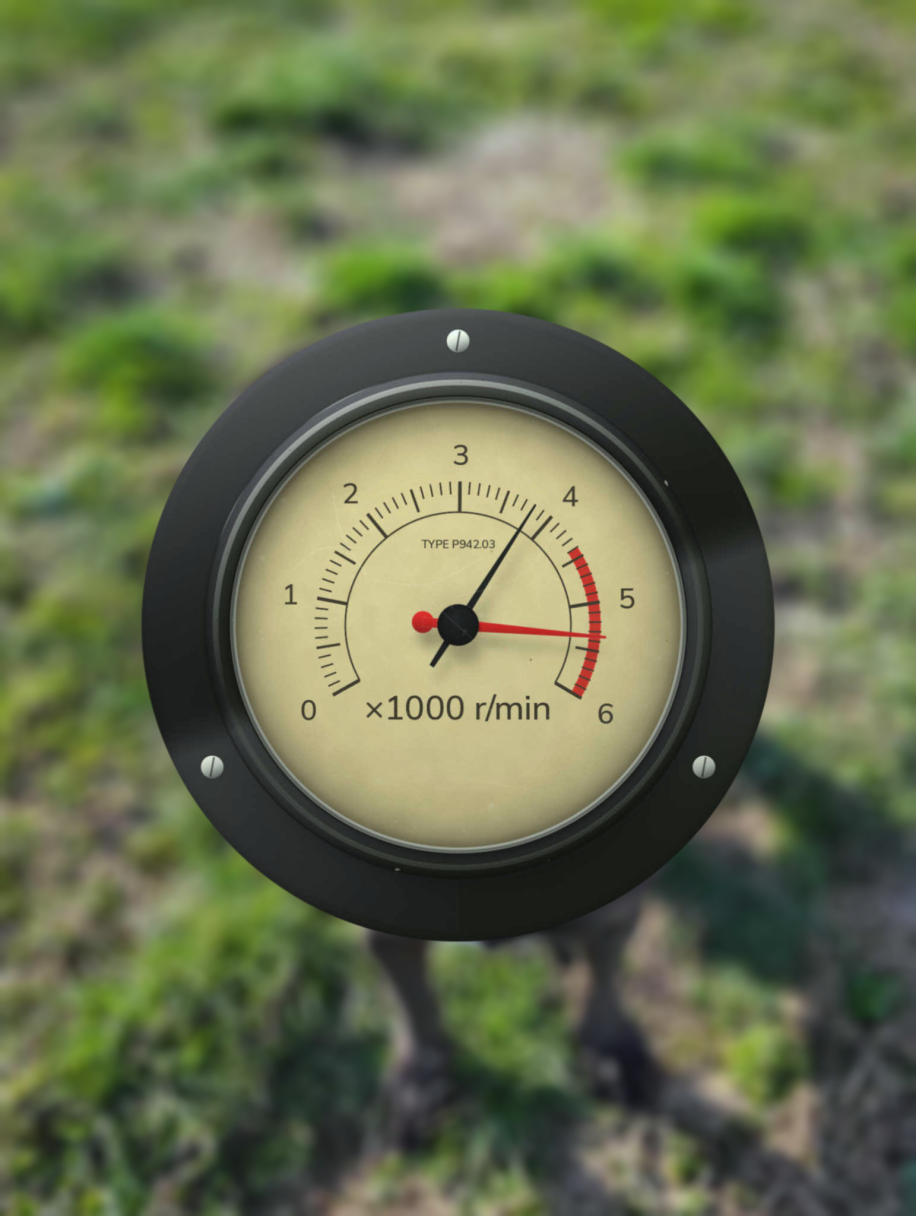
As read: 5350 rpm
